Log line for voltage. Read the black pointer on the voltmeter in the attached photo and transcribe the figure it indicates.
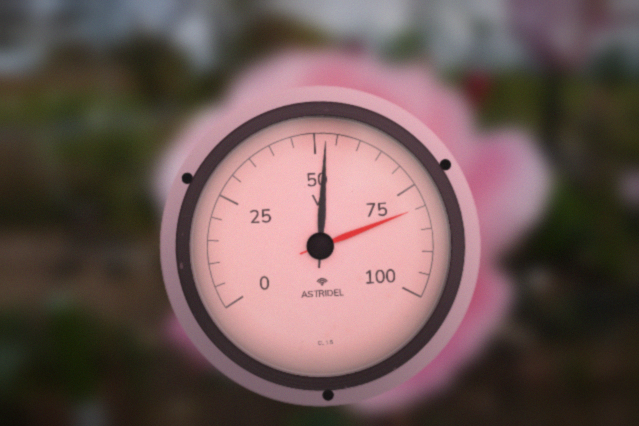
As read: 52.5 V
